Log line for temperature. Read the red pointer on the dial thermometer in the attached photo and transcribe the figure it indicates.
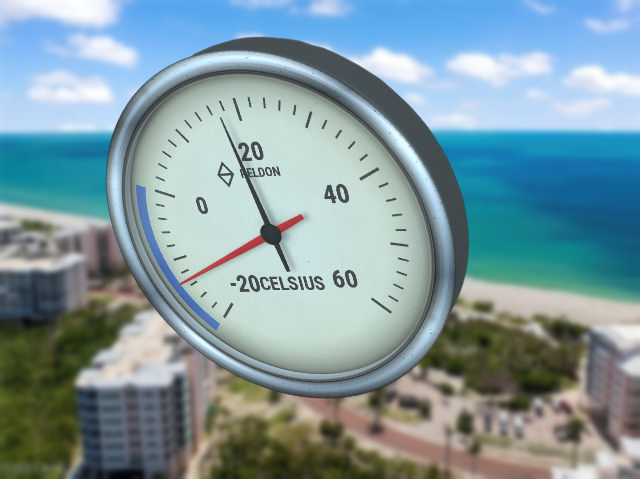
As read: -13 °C
